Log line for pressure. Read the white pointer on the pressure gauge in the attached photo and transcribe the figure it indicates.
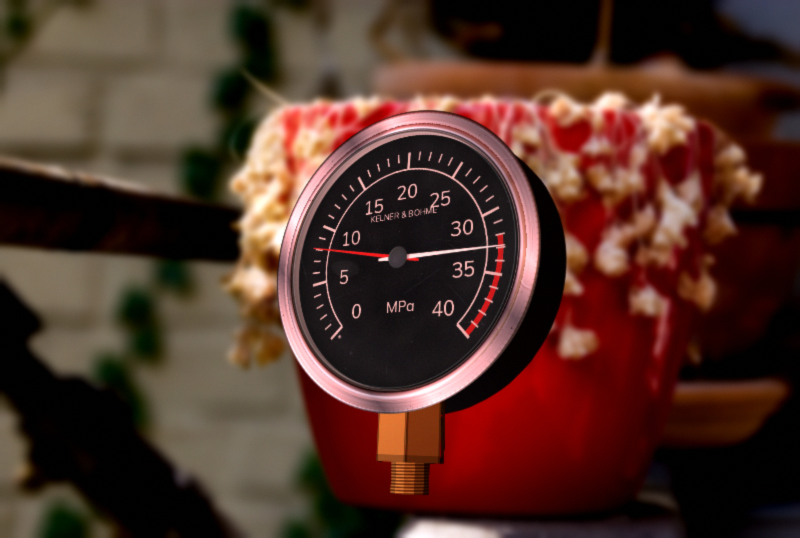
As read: 33 MPa
